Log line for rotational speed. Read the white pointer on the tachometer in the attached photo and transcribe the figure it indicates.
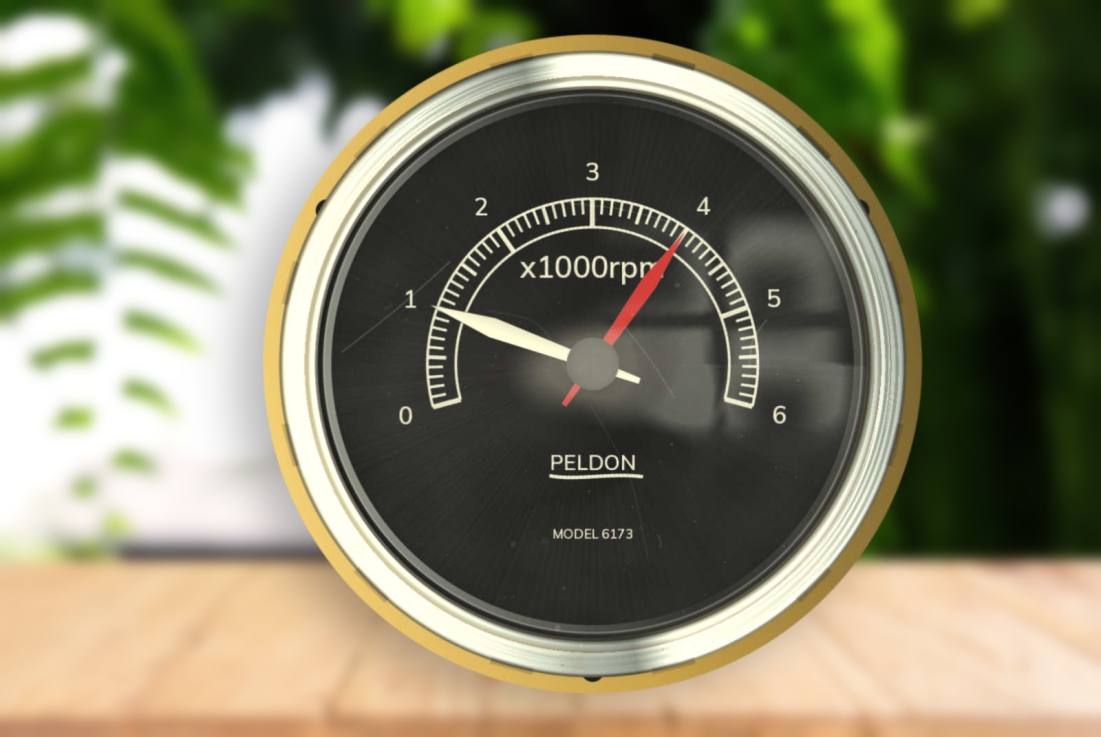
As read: 1000 rpm
